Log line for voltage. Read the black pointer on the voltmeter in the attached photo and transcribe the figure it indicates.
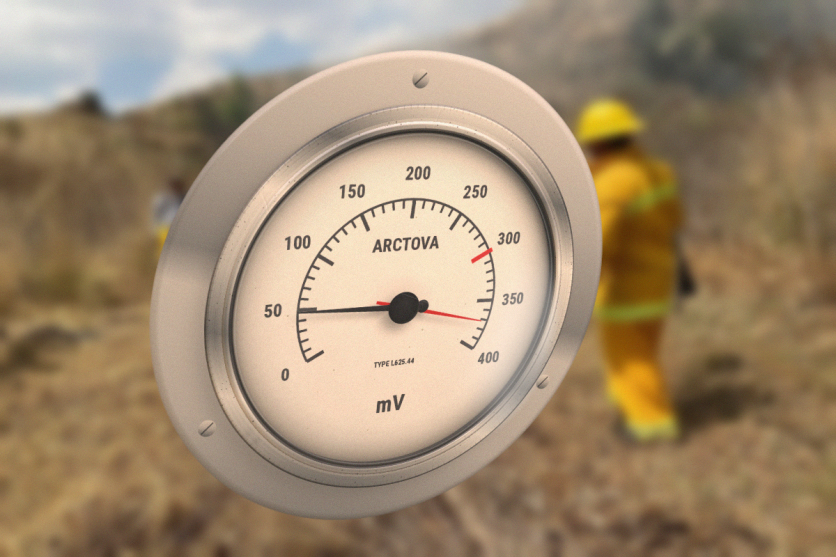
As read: 50 mV
